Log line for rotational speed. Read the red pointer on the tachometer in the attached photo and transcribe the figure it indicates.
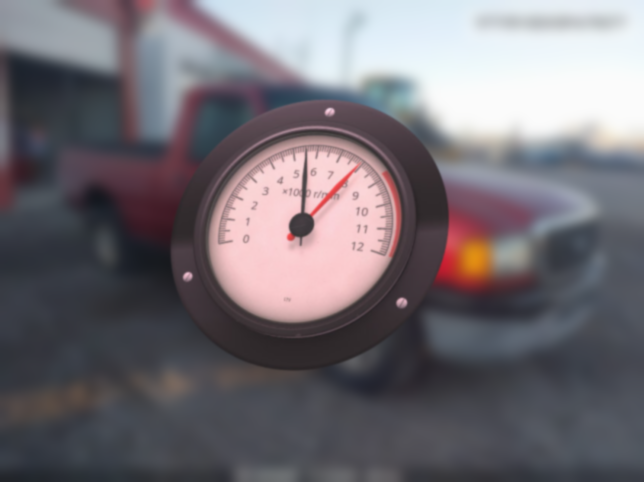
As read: 8000 rpm
